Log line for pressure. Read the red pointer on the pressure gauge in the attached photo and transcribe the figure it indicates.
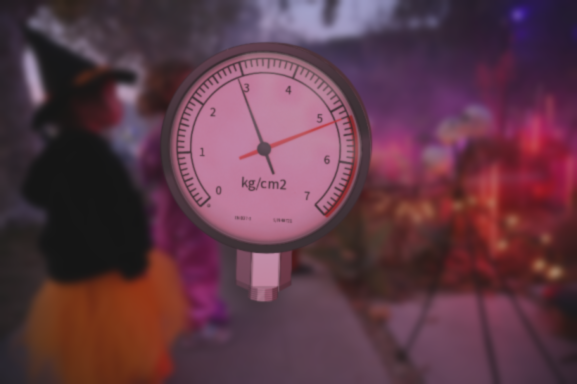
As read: 5.2 kg/cm²
